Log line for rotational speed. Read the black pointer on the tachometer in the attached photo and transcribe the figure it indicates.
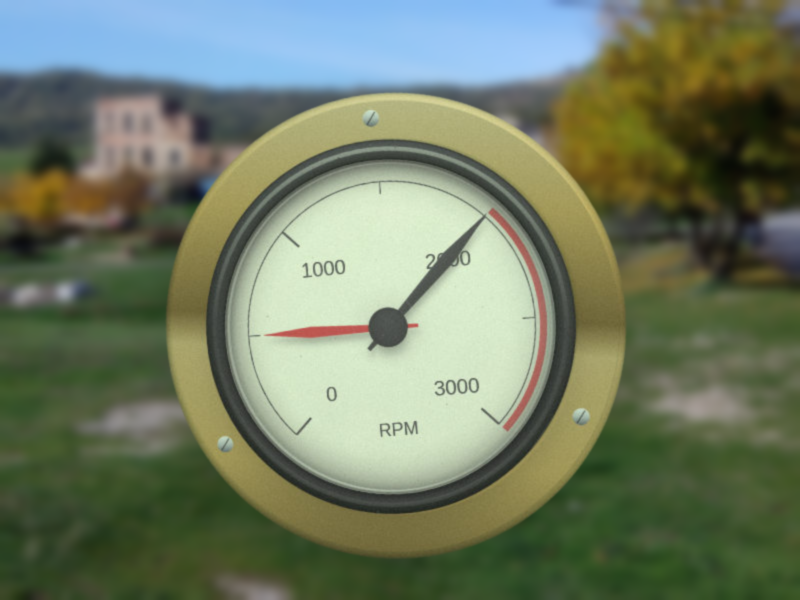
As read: 2000 rpm
